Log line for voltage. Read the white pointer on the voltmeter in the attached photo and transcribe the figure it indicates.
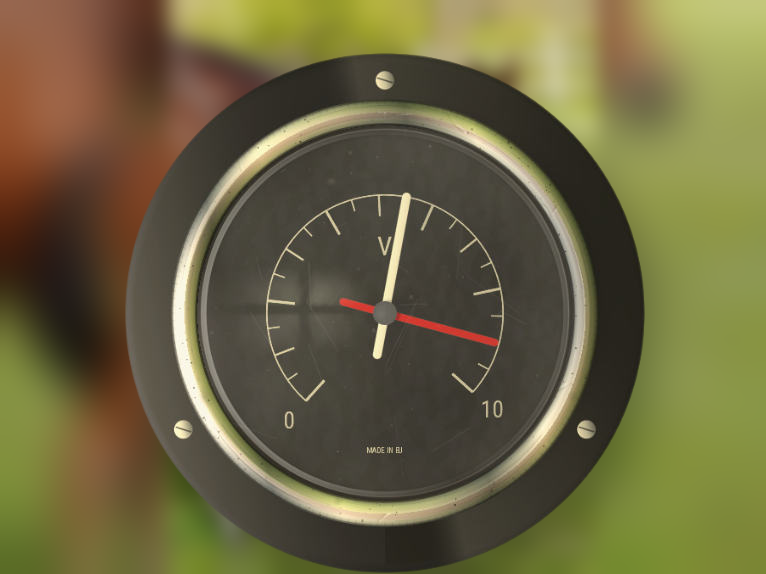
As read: 5.5 V
